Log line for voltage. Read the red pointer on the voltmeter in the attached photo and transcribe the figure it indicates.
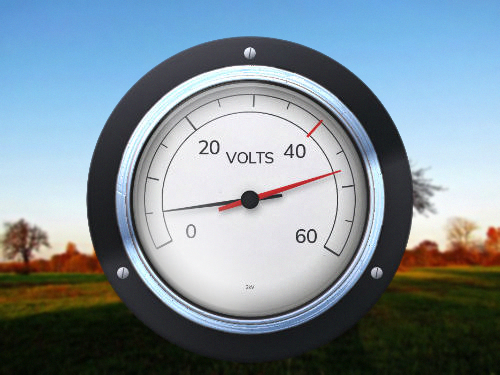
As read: 47.5 V
